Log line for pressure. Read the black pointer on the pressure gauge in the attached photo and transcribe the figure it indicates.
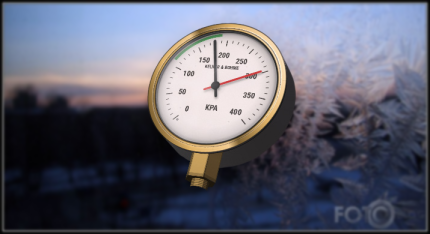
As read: 180 kPa
